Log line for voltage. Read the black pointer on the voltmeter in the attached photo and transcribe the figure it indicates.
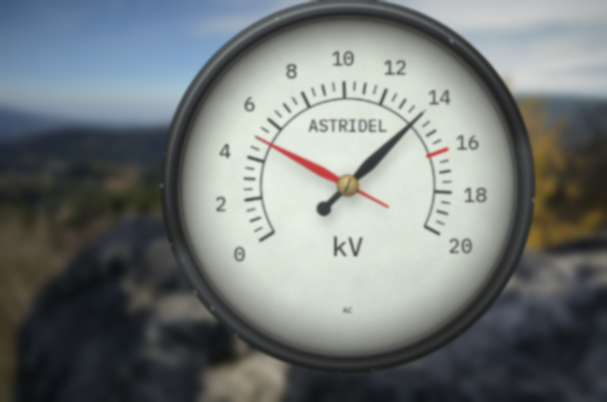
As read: 14 kV
